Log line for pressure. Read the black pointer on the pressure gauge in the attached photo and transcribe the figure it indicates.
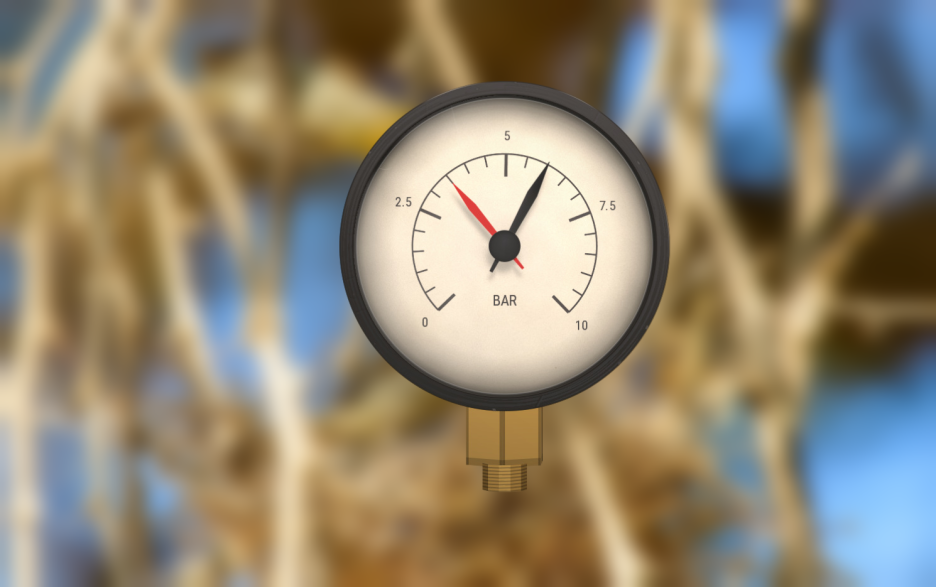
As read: 6 bar
